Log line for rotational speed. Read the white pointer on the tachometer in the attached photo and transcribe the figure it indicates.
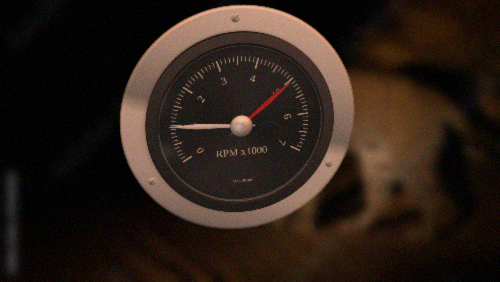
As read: 1000 rpm
